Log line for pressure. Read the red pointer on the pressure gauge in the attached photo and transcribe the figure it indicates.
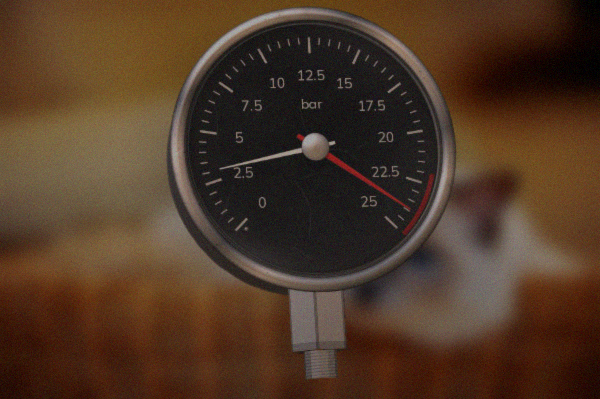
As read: 24 bar
